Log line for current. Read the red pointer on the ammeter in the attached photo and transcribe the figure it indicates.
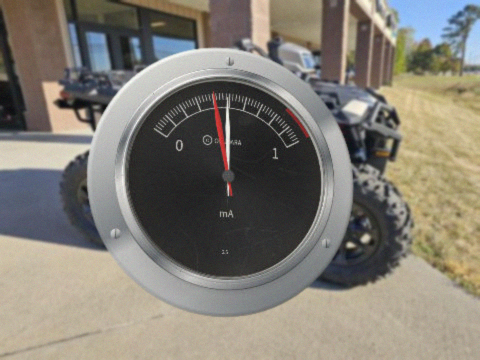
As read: 0.4 mA
